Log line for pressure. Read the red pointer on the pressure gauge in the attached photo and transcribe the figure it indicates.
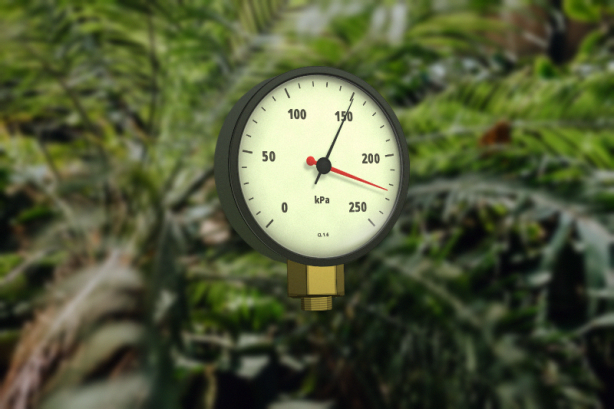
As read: 225 kPa
